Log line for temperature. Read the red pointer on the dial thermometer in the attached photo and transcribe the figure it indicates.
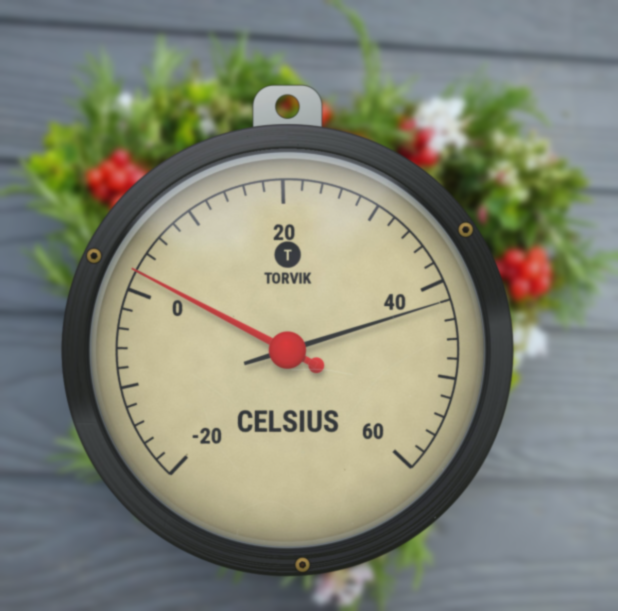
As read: 2 °C
